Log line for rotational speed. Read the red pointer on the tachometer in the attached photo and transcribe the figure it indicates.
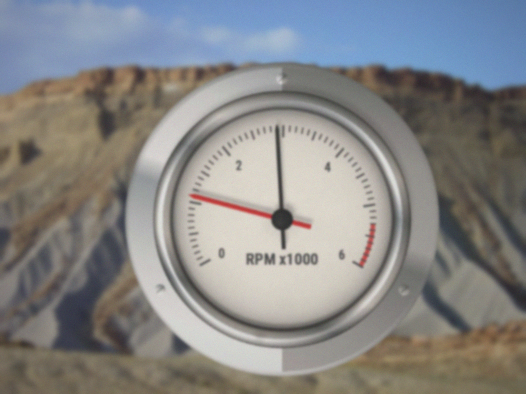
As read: 1100 rpm
